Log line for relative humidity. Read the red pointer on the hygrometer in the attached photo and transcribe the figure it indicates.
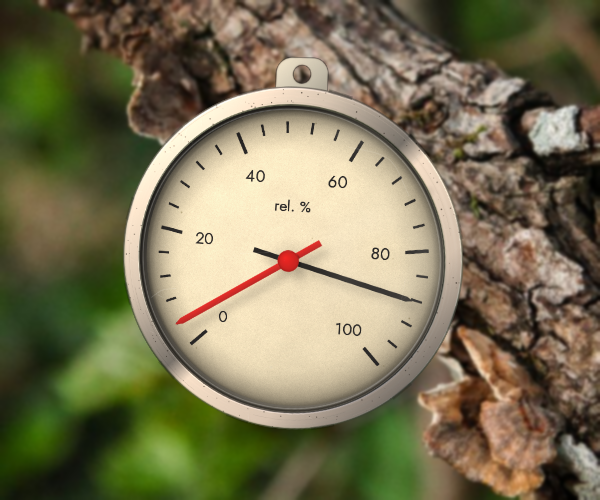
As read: 4 %
